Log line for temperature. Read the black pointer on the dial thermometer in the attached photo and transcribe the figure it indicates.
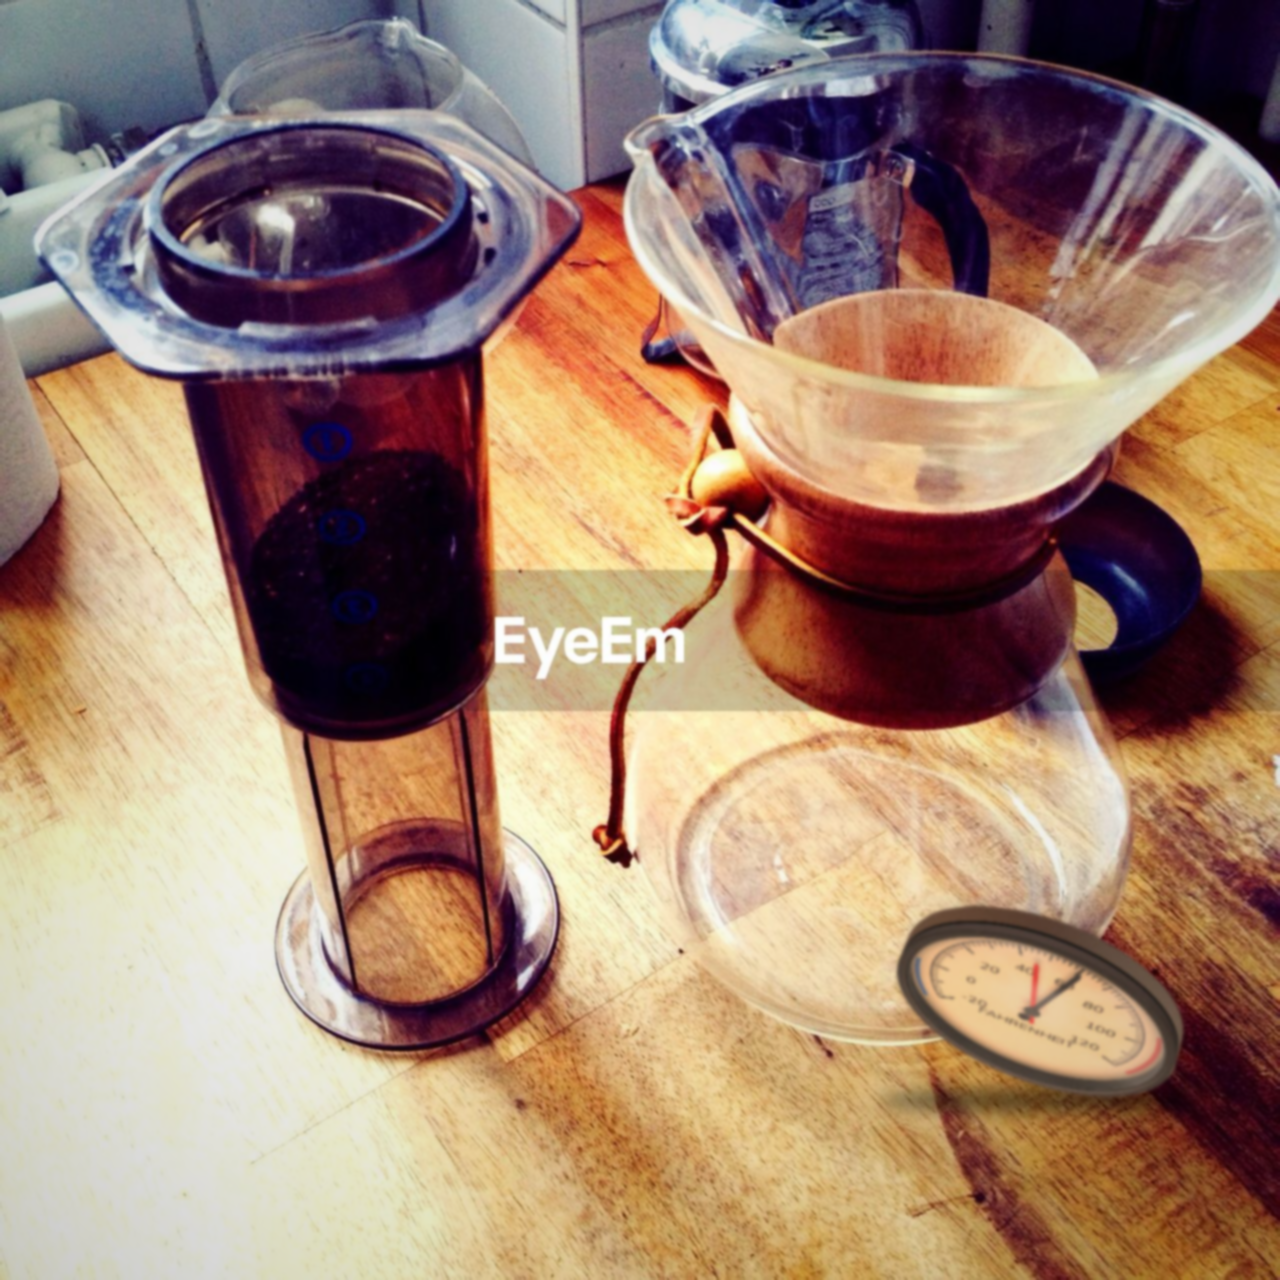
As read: 60 °F
